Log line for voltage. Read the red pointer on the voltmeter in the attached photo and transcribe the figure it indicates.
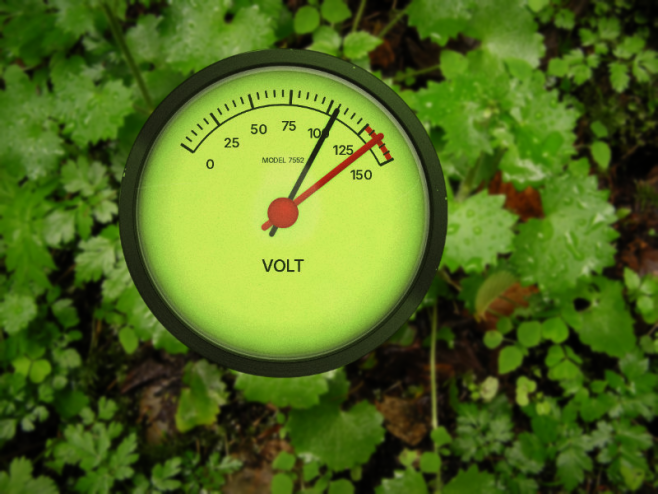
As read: 135 V
